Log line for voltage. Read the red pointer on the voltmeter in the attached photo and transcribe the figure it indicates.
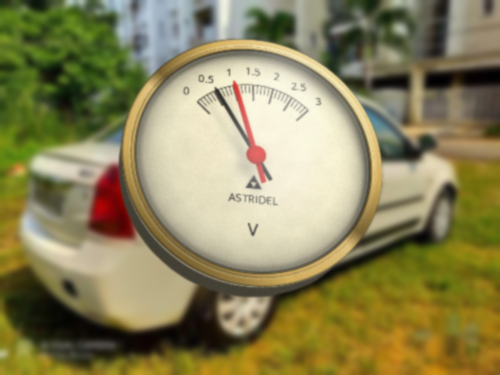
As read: 1 V
